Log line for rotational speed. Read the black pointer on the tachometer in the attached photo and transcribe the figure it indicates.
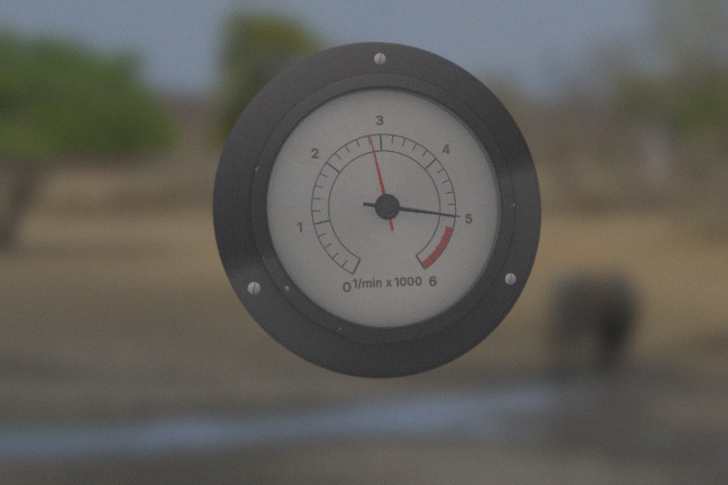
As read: 5000 rpm
